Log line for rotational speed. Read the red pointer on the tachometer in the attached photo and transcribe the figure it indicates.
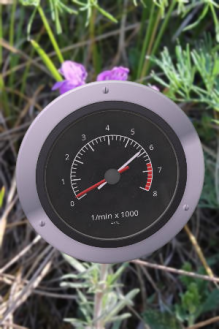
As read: 200 rpm
